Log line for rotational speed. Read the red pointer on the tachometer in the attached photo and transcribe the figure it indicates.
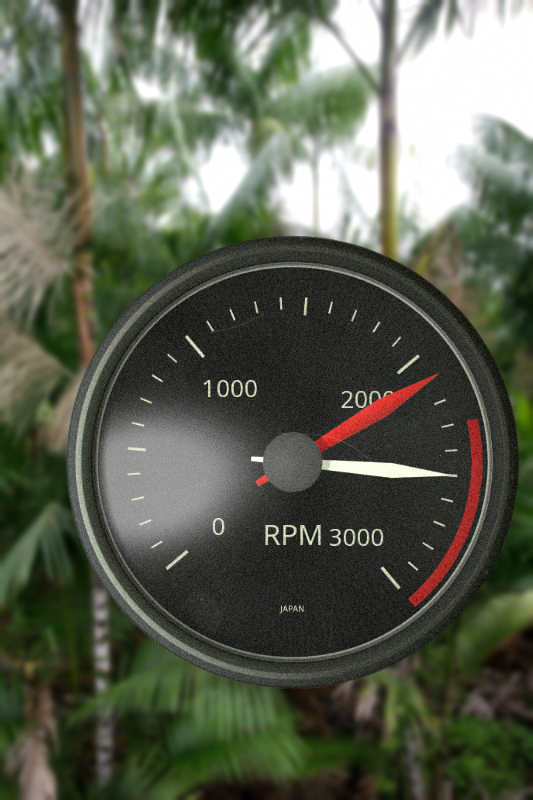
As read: 2100 rpm
